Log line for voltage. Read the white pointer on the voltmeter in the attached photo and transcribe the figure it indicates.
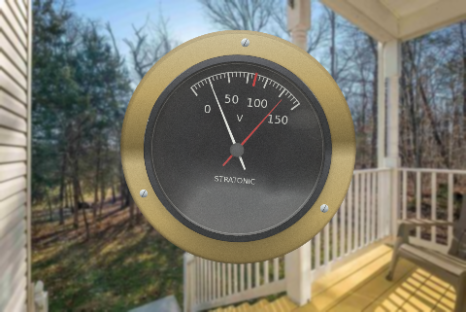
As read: 25 V
